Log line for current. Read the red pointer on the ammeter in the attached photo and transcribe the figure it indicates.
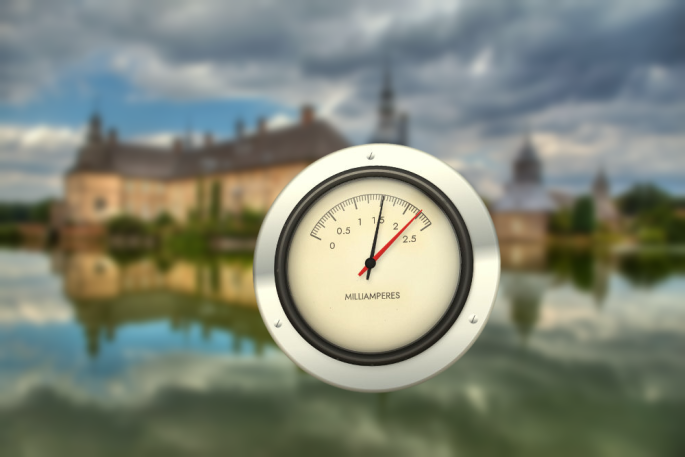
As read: 2.25 mA
